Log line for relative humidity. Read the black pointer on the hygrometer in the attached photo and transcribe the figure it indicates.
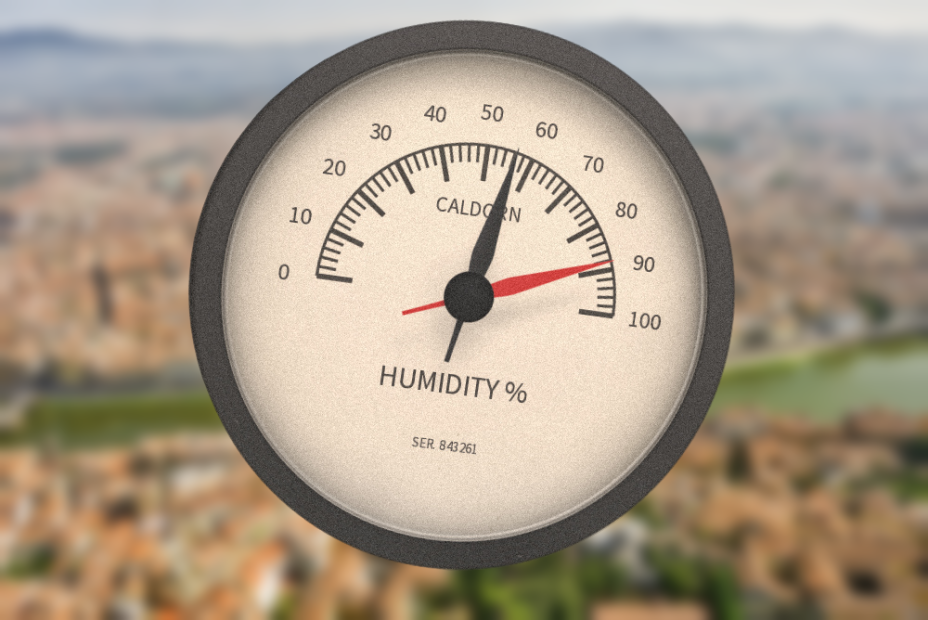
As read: 56 %
